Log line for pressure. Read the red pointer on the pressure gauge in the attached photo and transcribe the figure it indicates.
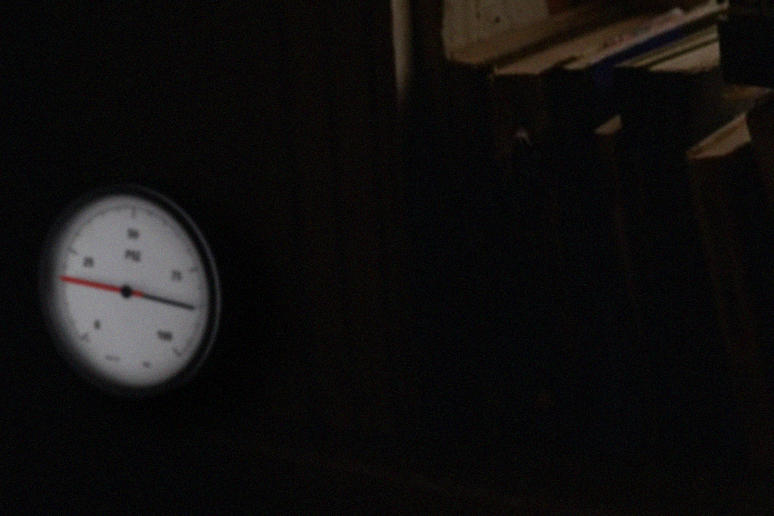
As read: 17.5 psi
